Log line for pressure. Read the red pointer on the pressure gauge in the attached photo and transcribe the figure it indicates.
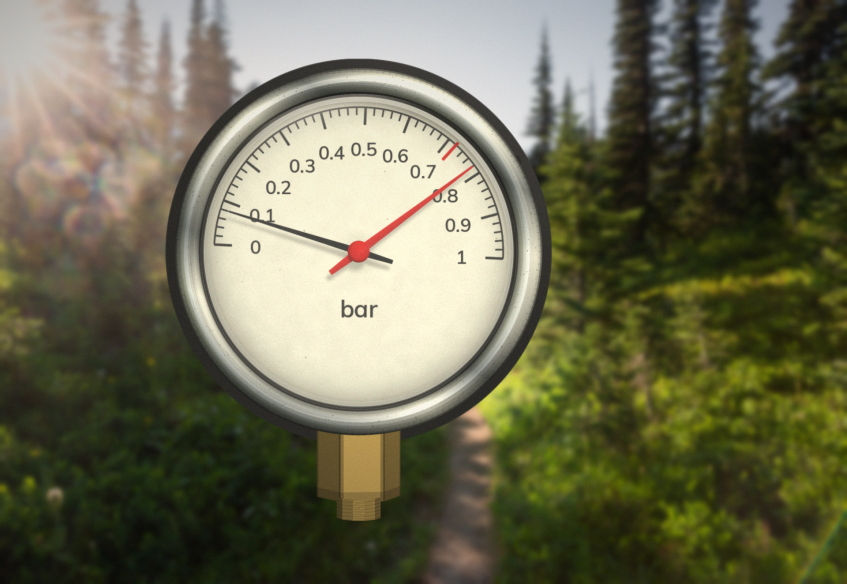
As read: 0.78 bar
